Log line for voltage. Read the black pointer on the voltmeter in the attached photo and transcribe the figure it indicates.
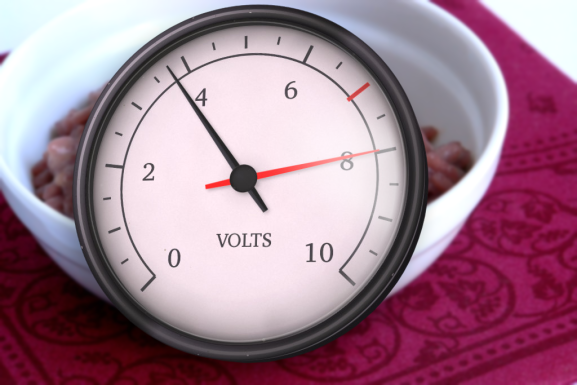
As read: 3.75 V
